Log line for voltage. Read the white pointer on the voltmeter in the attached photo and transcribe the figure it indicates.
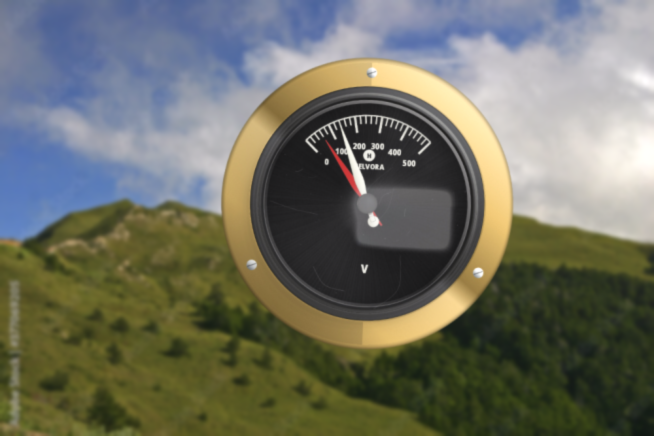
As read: 140 V
